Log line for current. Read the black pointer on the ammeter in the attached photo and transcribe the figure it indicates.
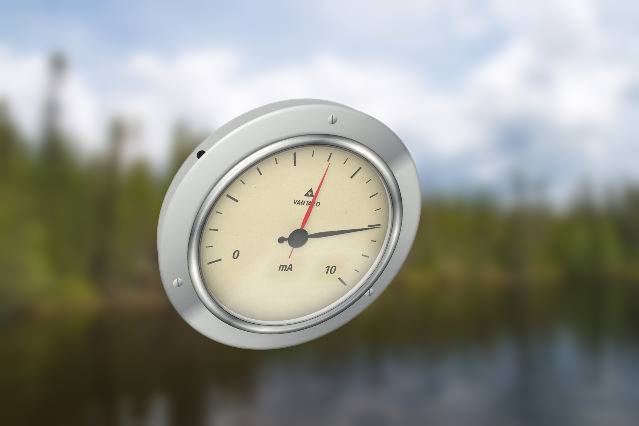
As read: 8 mA
